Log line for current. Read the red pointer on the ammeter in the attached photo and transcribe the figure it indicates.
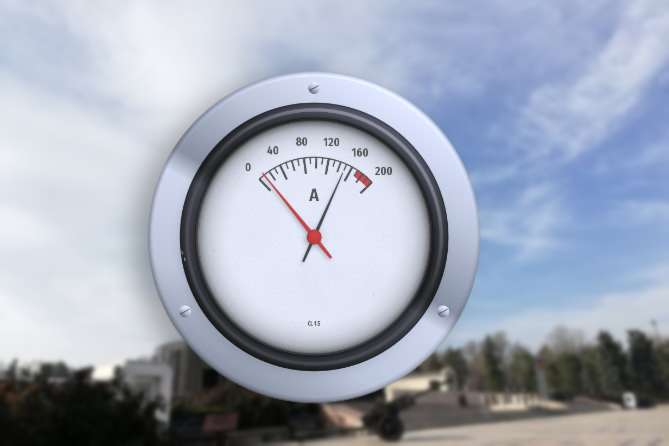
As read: 10 A
